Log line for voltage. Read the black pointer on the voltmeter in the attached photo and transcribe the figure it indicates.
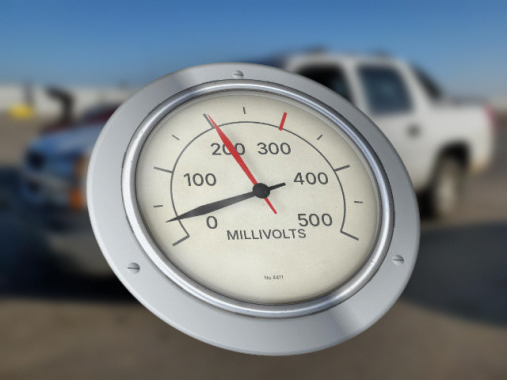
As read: 25 mV
